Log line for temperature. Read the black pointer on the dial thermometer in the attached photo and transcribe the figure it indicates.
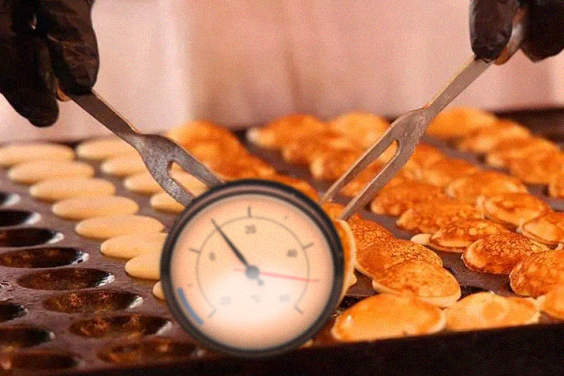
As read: 10 °C
